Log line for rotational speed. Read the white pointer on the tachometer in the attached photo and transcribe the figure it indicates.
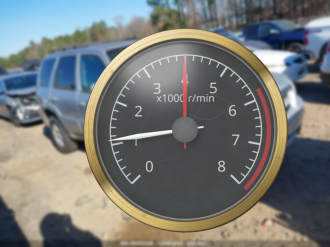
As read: 1100 rpm
